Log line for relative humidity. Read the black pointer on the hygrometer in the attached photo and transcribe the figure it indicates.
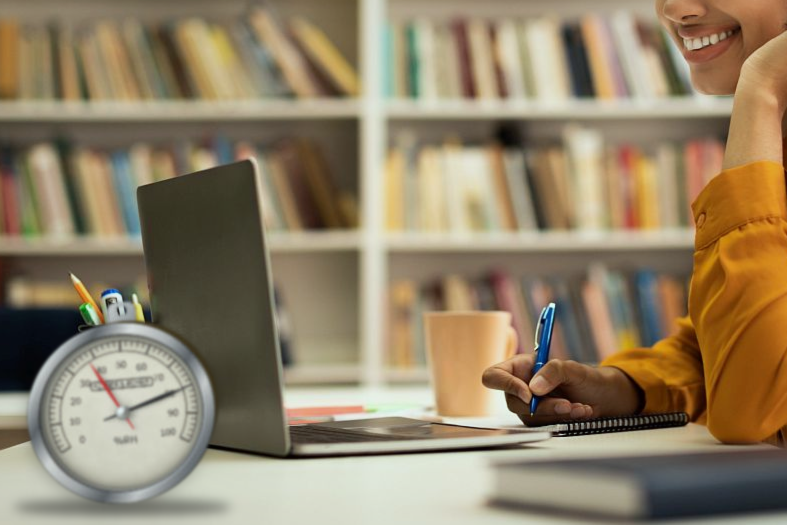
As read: 80 %
